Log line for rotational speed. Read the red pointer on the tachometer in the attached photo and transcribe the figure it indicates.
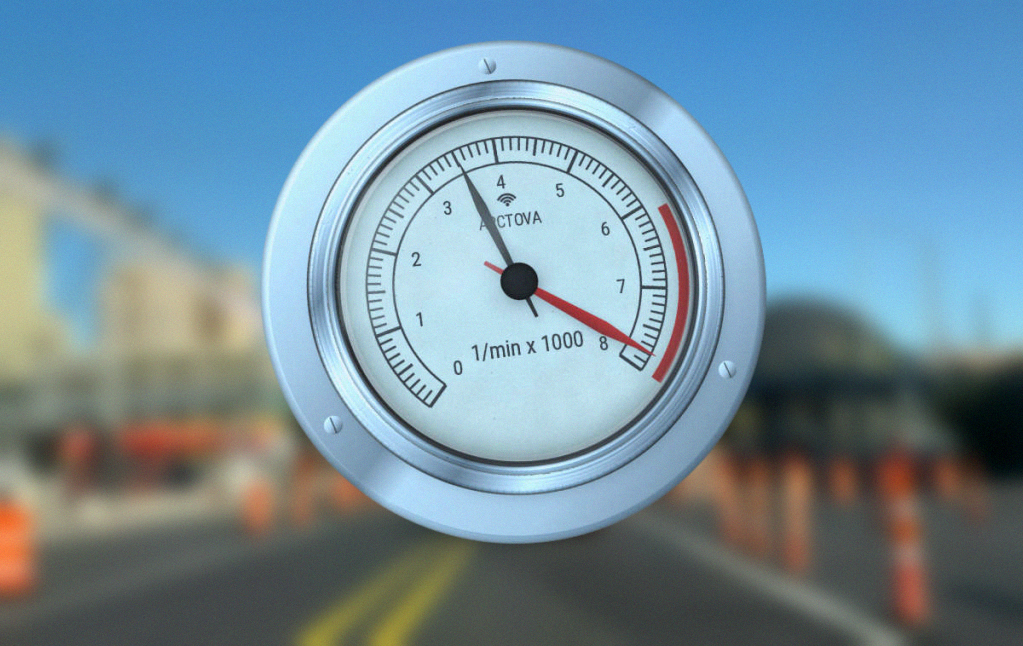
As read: 7800 rpm
